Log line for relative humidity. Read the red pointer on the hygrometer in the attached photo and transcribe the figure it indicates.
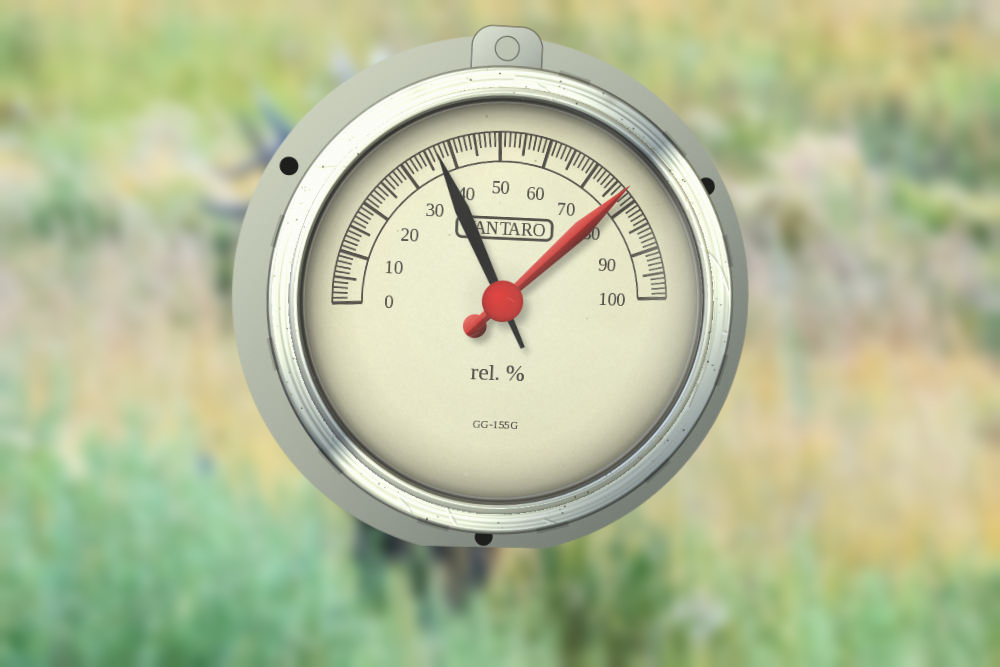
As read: 77 %
